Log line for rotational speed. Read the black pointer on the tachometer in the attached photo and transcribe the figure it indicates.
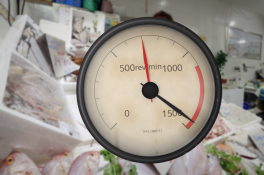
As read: 1450 rpm
